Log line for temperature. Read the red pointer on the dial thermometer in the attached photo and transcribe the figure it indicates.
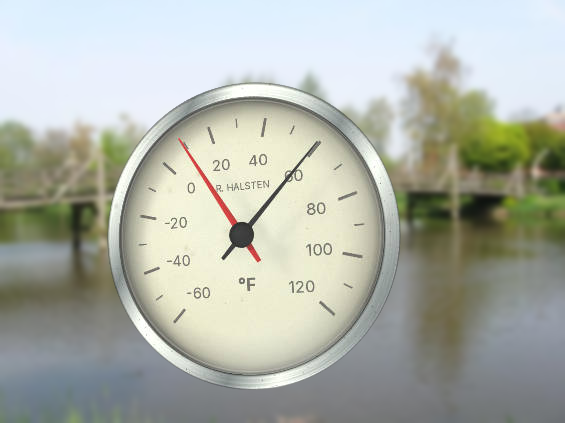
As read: 10 °F
